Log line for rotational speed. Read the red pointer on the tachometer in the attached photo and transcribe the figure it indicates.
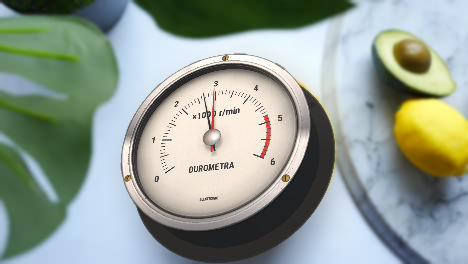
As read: 3000 rpm
